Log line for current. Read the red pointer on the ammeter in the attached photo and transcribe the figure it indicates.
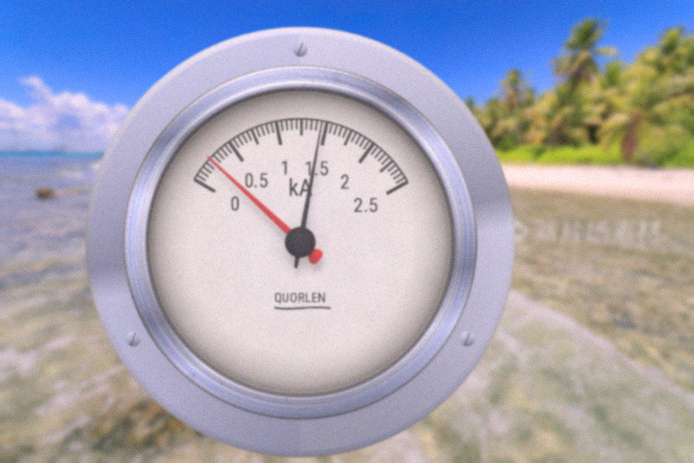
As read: 0.25 kA
